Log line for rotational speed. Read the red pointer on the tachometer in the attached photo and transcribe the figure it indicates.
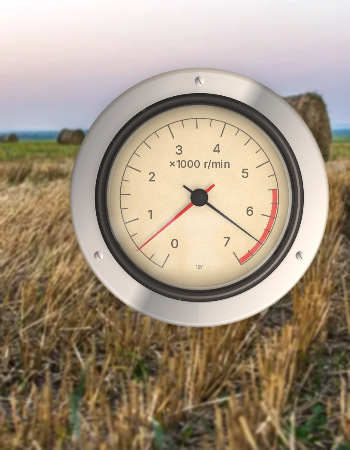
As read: 500 rpm
